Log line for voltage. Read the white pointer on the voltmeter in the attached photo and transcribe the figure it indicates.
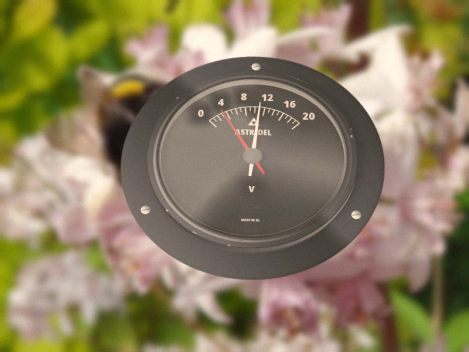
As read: 11 V
